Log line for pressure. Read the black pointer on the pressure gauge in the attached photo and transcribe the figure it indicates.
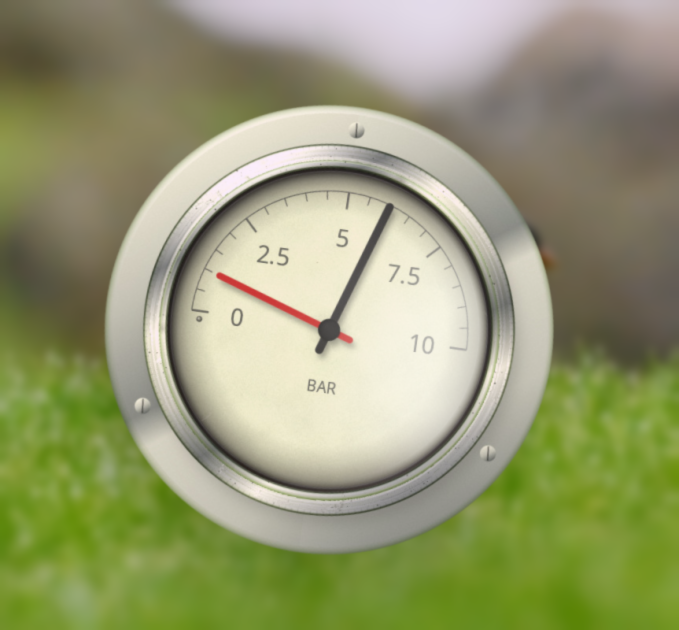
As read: 6 bar
